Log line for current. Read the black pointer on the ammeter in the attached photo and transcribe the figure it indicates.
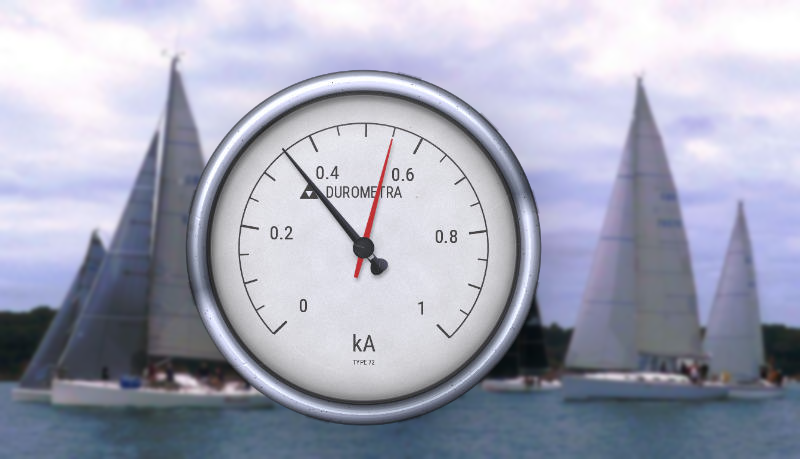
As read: 0.35 kA
